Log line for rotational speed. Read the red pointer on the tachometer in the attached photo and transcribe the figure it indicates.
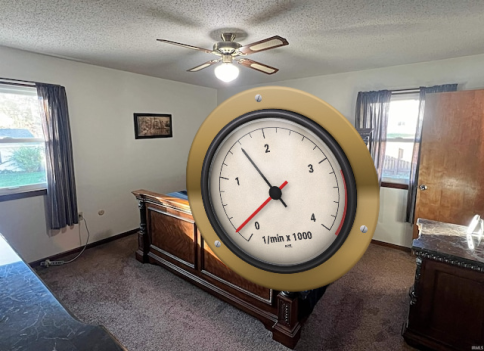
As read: 200 rpm
